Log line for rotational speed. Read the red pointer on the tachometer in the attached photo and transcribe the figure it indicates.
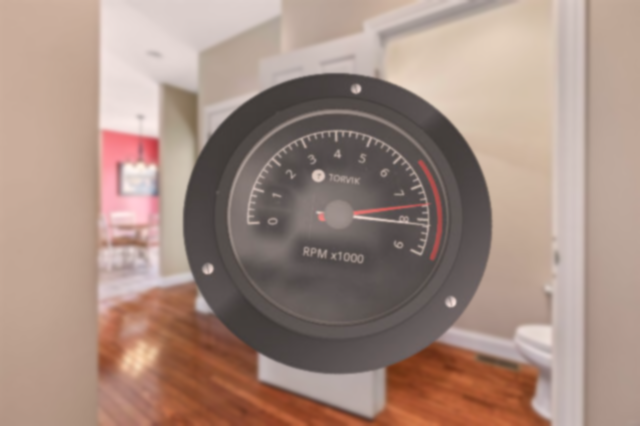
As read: 7600 rpm
